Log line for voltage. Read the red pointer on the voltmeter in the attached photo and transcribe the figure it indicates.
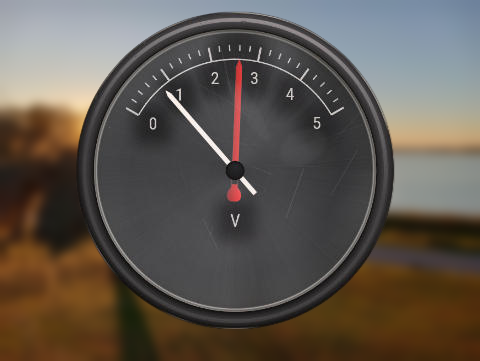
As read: 2.6 V
